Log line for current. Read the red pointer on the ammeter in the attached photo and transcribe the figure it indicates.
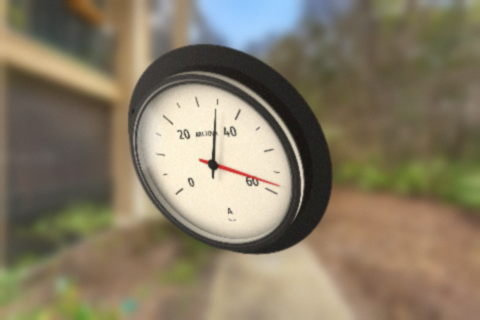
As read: 57.5 A
